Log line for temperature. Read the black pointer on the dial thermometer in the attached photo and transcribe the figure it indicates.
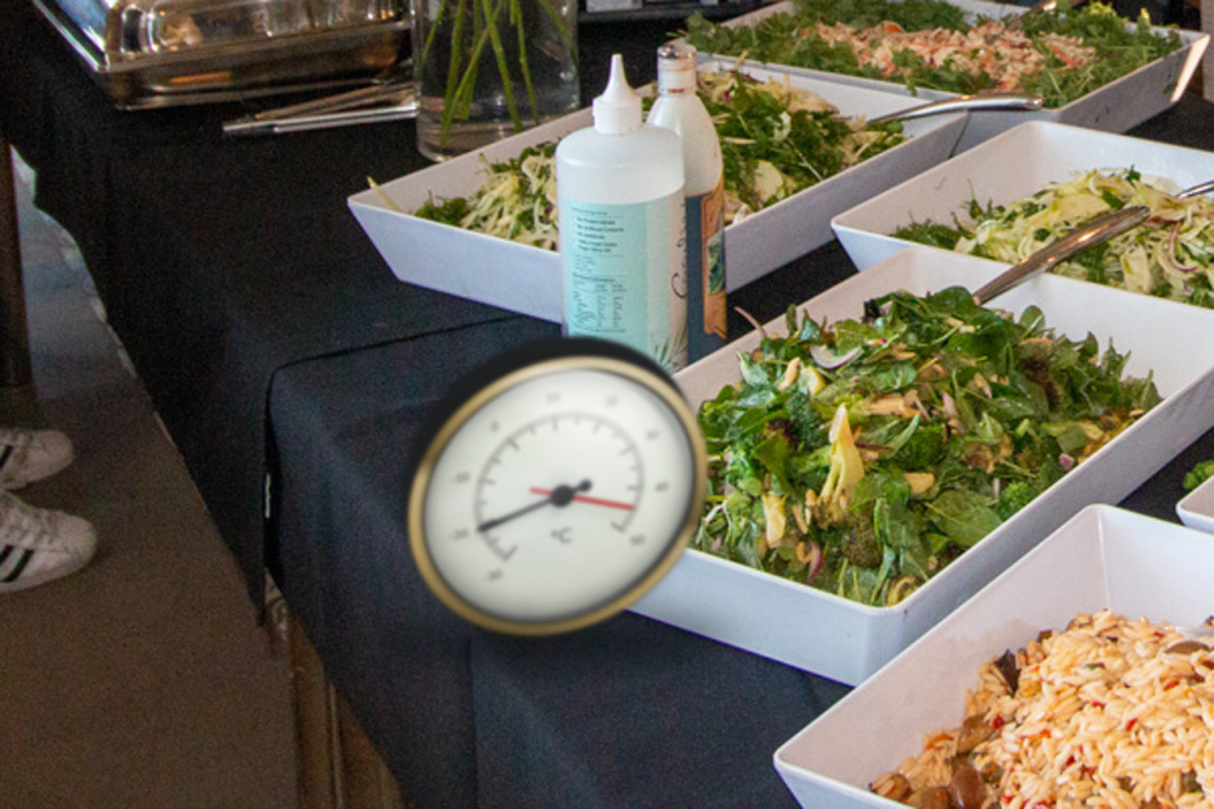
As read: -20 °C
